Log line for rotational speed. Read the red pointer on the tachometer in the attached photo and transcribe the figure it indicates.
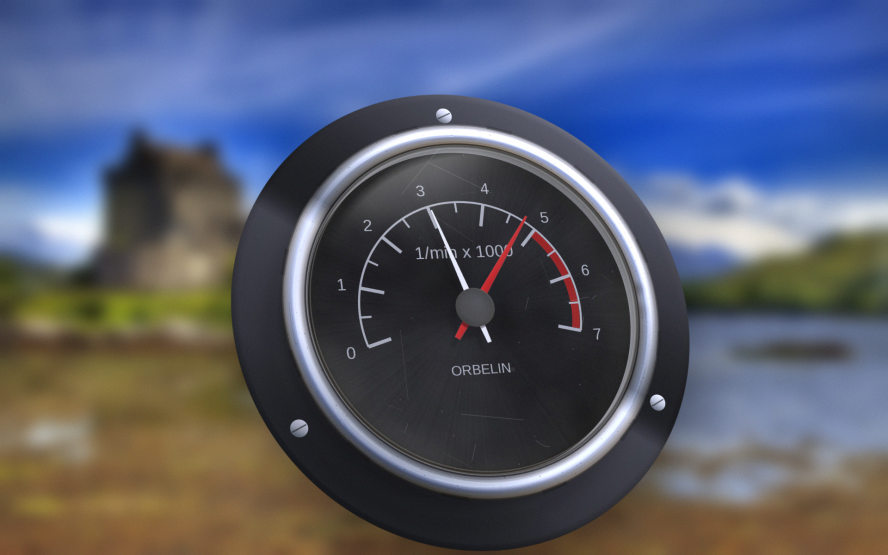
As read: 4750 rpm
